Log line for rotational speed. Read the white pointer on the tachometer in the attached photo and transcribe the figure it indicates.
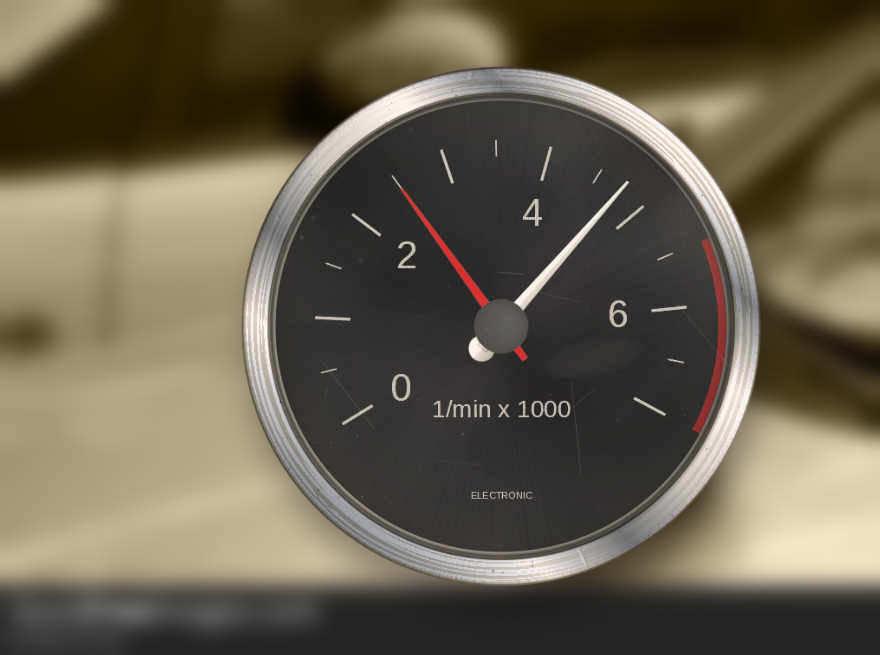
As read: 4750 rpm
